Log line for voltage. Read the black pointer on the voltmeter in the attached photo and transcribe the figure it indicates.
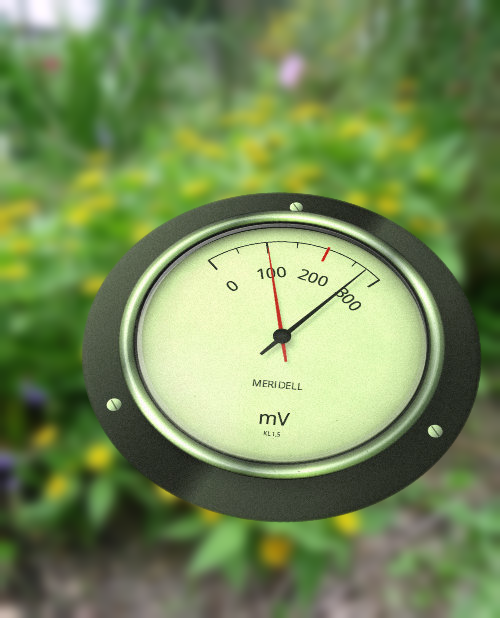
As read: 275 mV
